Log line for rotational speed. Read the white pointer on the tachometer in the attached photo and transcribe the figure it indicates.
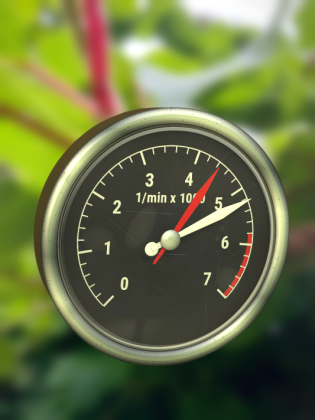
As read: 5200 rpm
